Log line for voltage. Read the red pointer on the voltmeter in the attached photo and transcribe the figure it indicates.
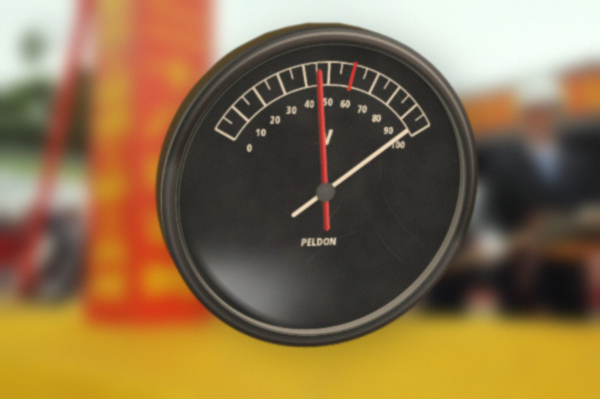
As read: 45 V
